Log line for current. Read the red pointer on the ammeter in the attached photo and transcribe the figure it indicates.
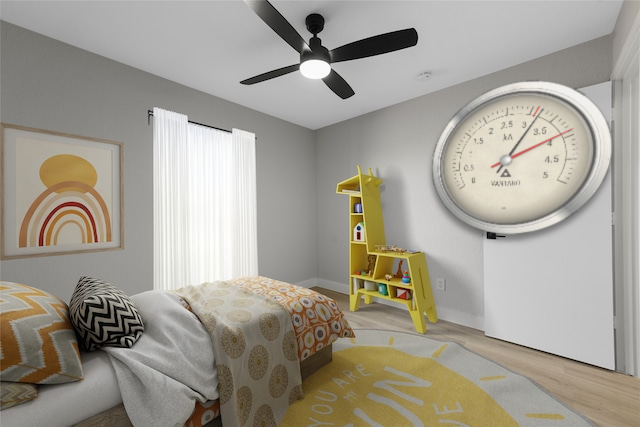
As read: 3.9 kA
